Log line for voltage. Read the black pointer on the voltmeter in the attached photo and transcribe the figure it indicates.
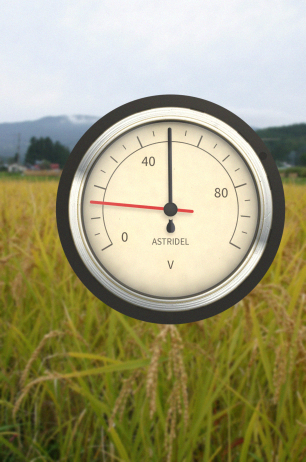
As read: 50 V
